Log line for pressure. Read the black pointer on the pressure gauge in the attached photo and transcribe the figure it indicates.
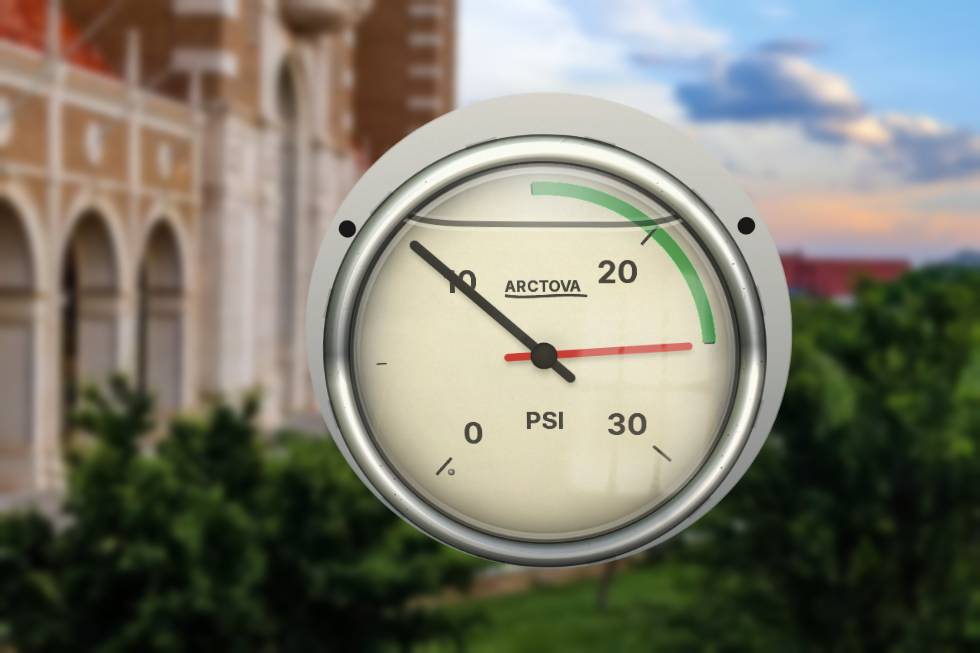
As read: 10 psi
